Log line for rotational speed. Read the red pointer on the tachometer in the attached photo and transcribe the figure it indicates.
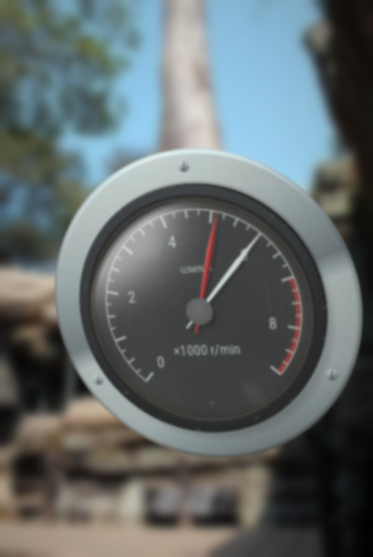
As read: 5125 rpm
